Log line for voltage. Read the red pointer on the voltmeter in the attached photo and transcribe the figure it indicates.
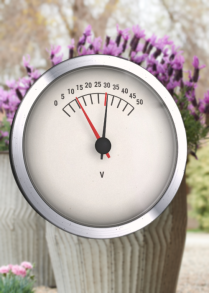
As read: 10 V
